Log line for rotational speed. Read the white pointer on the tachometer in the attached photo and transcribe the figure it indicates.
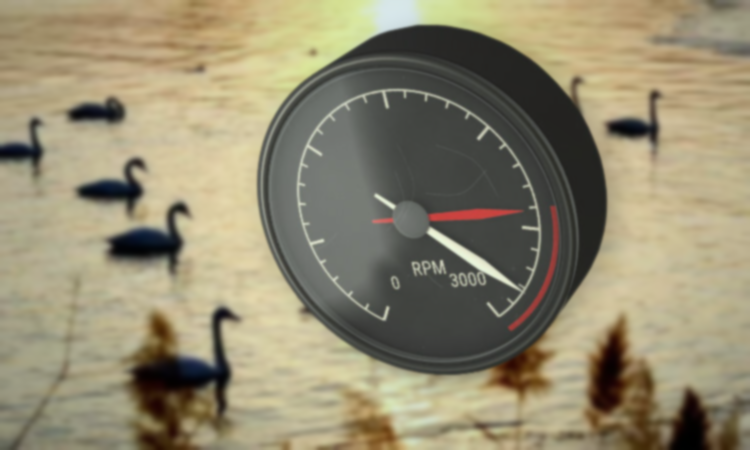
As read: 2800 rpm
